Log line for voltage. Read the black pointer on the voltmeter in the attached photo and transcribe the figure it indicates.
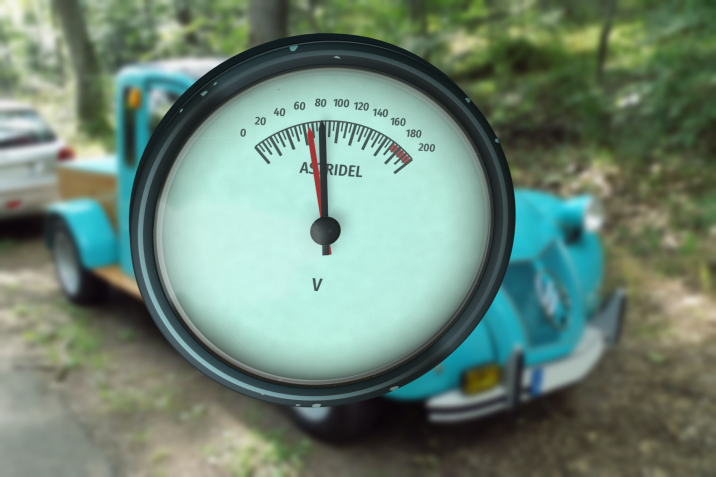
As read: 80 V
